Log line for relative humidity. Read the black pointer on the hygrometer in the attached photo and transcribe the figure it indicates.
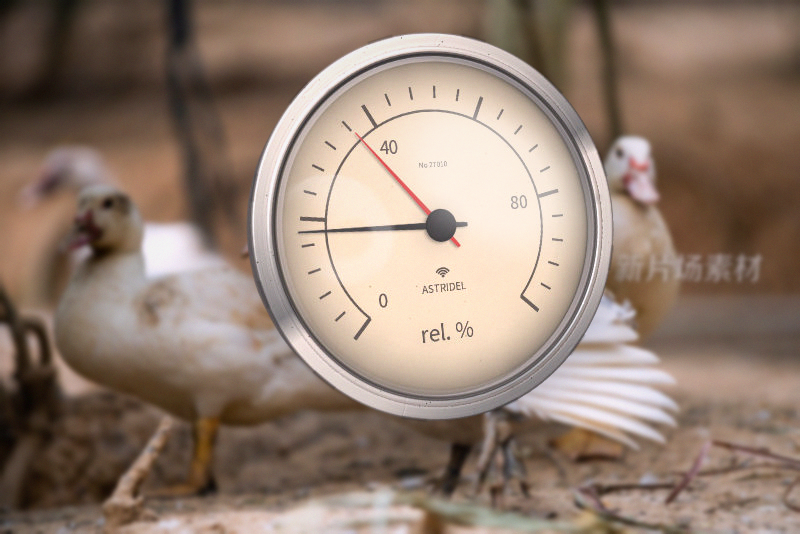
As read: 18 %
